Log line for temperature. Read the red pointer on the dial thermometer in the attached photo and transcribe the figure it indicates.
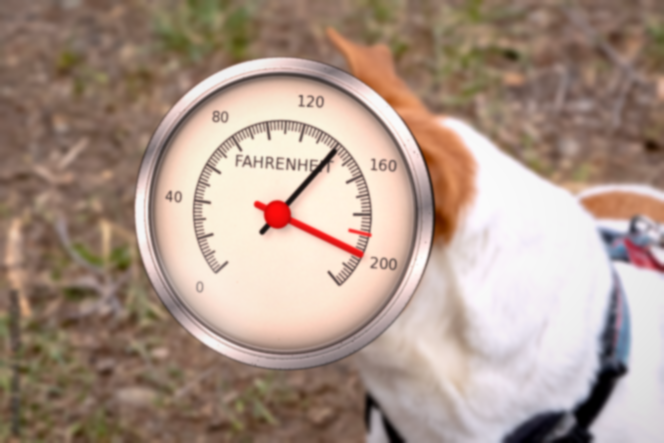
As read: 200 °F
